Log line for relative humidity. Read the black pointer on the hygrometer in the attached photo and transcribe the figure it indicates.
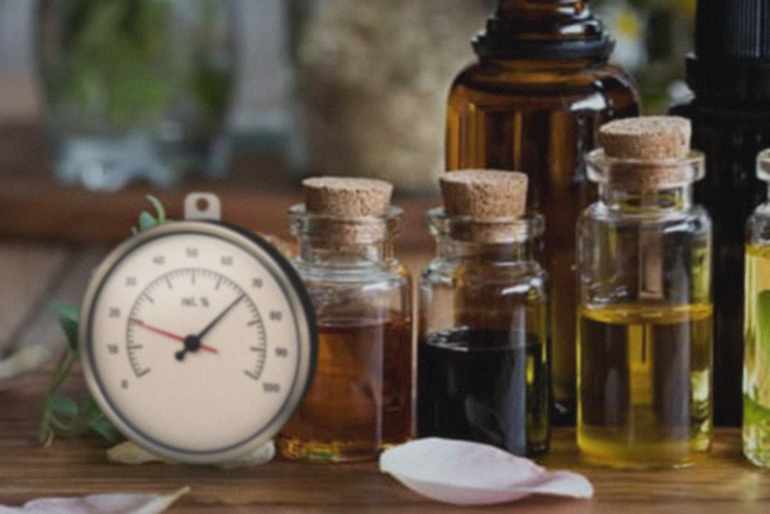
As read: 70 %
